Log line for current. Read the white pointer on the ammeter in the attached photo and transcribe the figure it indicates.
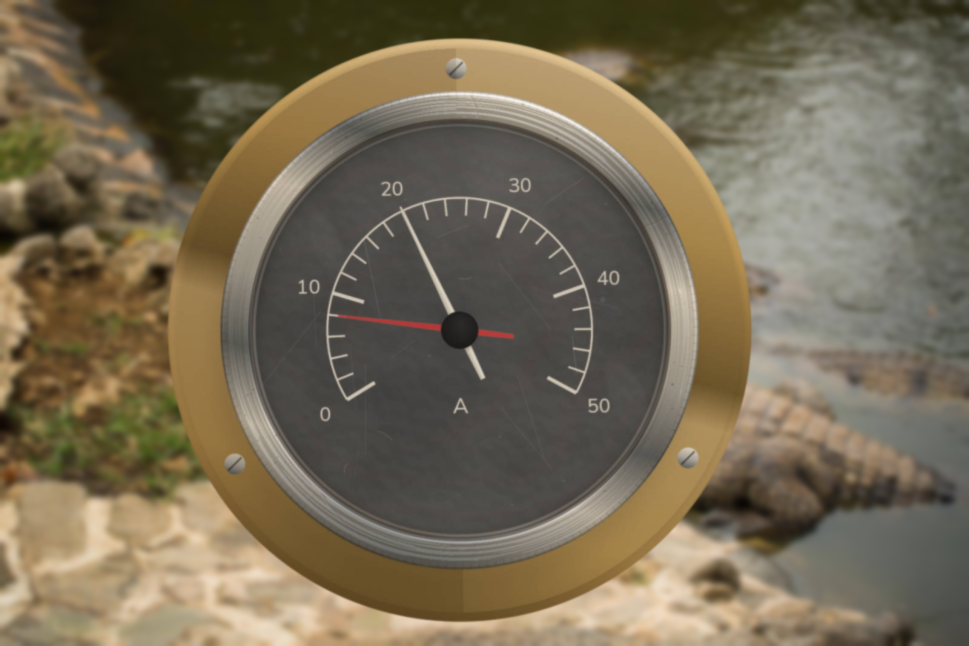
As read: 20 A
